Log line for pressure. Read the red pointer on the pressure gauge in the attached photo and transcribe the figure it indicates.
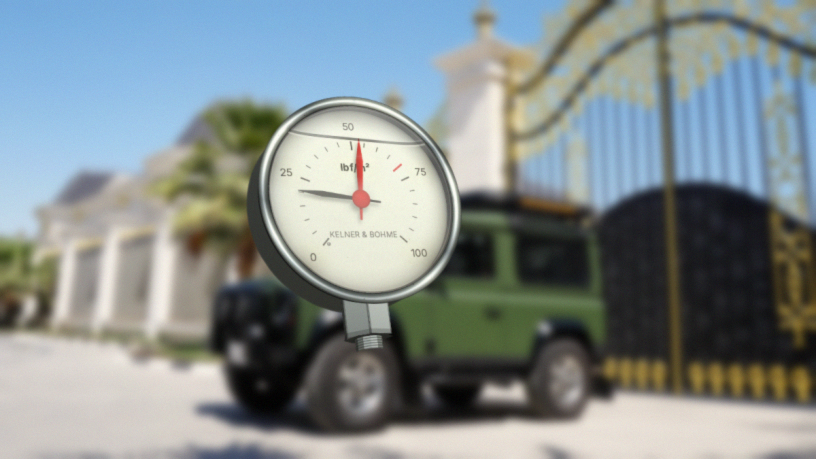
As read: 52.5 psi
